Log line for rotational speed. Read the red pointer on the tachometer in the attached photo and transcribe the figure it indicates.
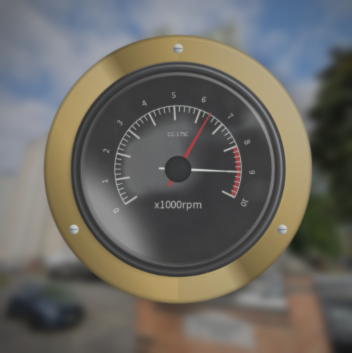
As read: 6400 rpm
